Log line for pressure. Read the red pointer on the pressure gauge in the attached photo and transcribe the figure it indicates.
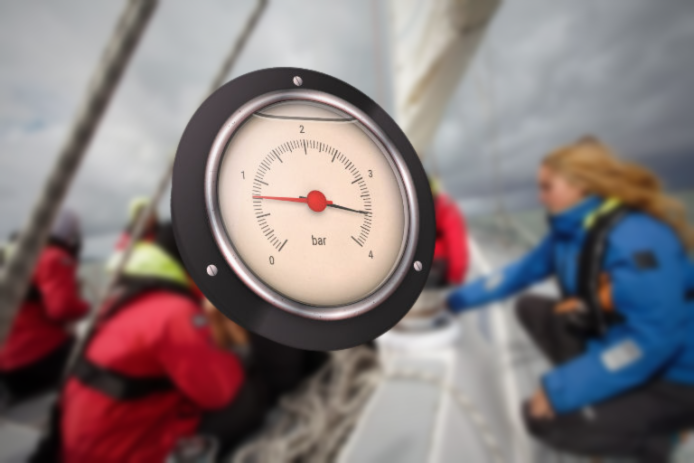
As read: 0.75 bar
